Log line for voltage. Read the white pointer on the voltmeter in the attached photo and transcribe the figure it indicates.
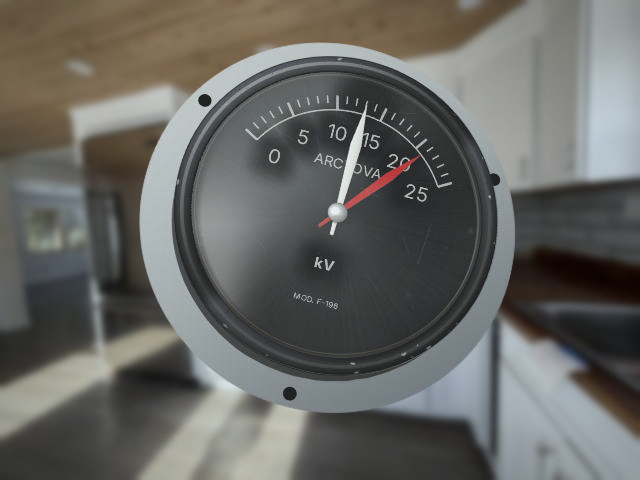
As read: 13 kV
